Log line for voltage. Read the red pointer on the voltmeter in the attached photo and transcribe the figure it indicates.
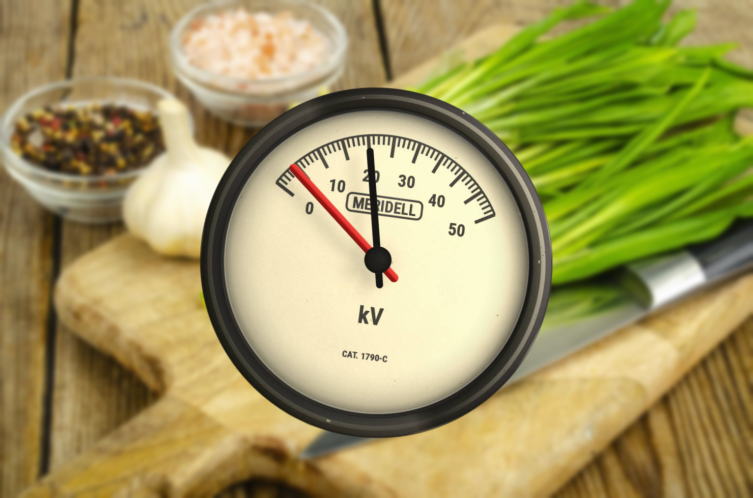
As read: 4 kV
